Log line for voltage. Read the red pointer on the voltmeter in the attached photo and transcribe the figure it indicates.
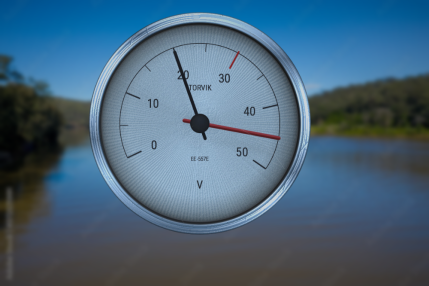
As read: 45 V
